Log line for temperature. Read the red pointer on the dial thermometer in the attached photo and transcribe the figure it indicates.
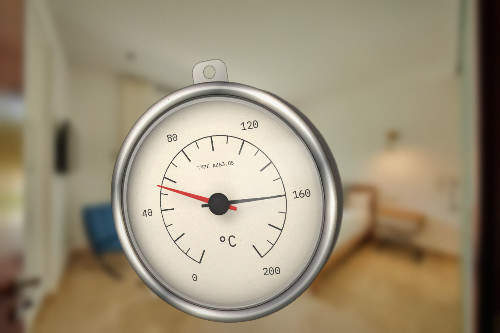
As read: 55 °C
